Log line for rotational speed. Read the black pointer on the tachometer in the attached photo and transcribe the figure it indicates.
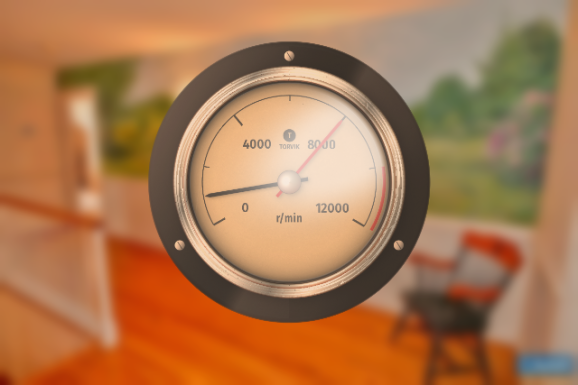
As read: 1000 rpm
